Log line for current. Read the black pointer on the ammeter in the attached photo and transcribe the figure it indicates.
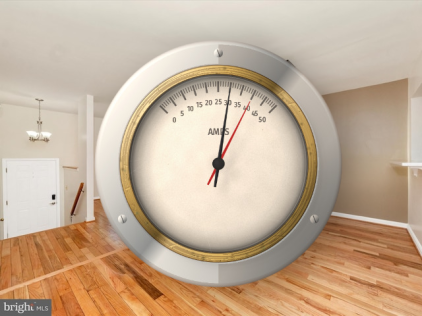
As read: 30 A
